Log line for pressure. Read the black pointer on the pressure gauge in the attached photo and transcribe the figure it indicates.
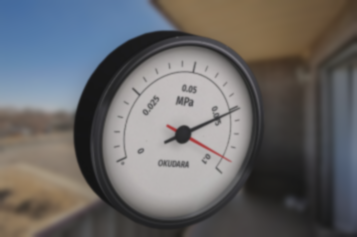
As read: 0.075 MPa
